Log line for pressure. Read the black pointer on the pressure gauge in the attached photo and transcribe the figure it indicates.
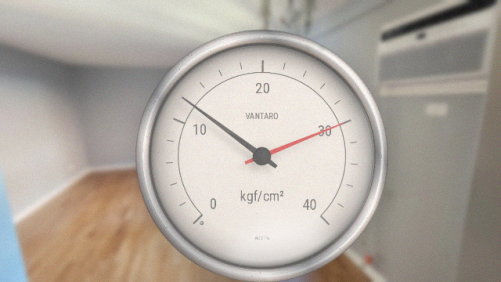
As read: 12 kg/cm²
